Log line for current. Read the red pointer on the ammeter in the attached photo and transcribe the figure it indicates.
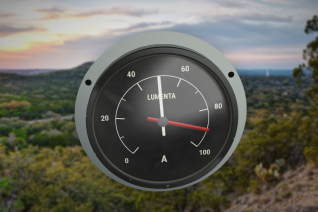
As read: 90 A
